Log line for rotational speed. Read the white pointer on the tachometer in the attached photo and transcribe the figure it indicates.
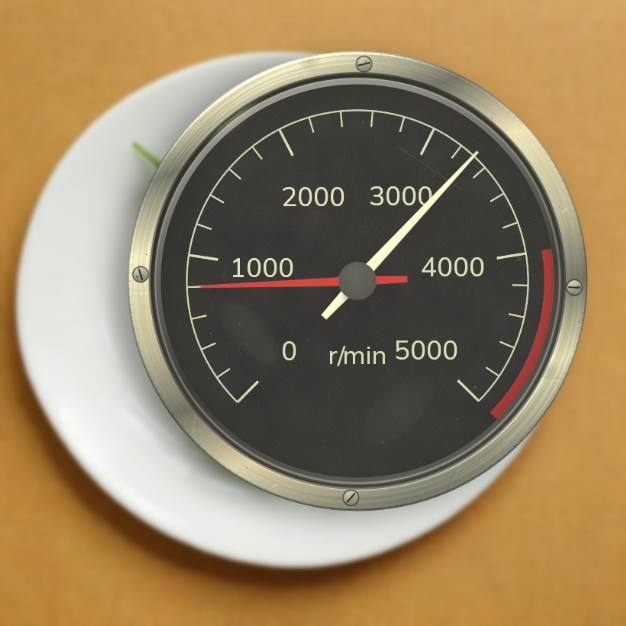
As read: 3300 rpm
